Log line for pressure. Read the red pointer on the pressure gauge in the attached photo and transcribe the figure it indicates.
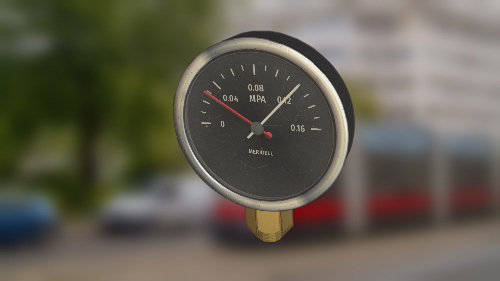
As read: 0.03 MPa
